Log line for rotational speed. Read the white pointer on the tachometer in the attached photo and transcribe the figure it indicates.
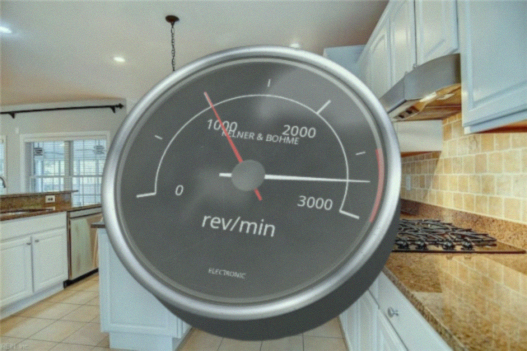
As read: 2750 rpm
